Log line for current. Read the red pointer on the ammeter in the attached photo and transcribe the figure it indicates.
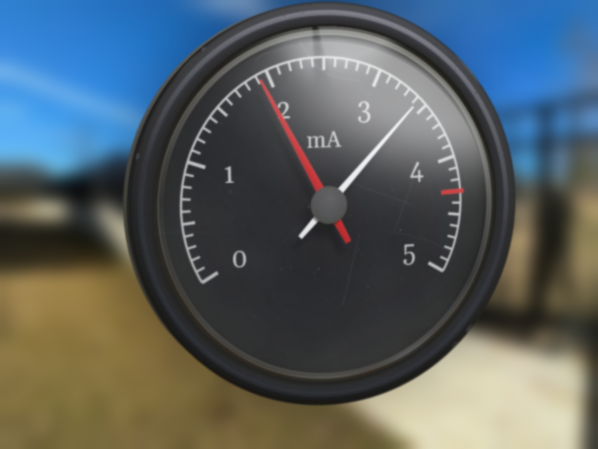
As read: 1.9 mA
